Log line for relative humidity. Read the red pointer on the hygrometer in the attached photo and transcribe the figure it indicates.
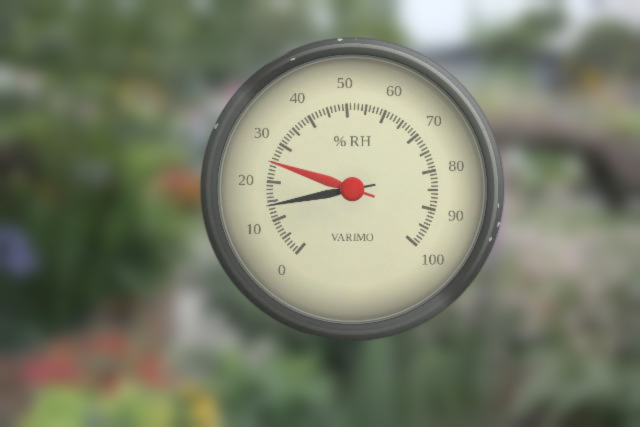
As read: 25 %
